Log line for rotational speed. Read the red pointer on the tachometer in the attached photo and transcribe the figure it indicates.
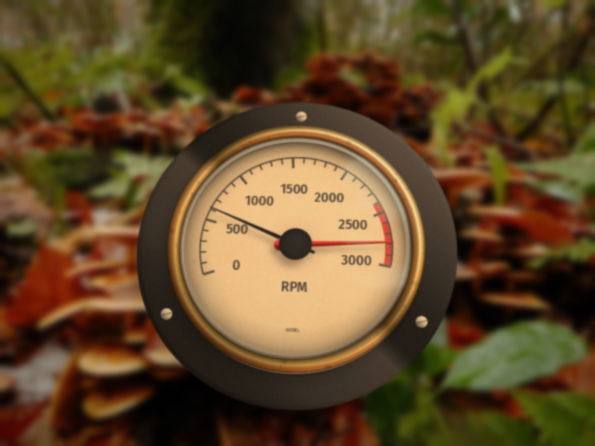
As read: 2800 rpm
